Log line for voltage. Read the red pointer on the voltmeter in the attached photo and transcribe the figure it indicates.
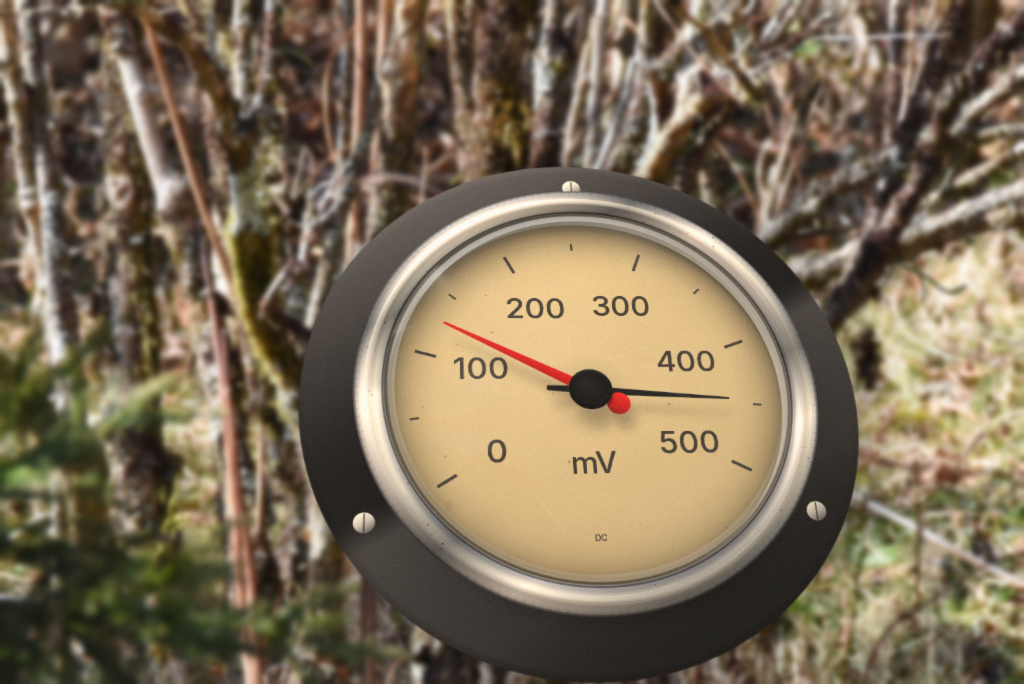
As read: 125 mV
